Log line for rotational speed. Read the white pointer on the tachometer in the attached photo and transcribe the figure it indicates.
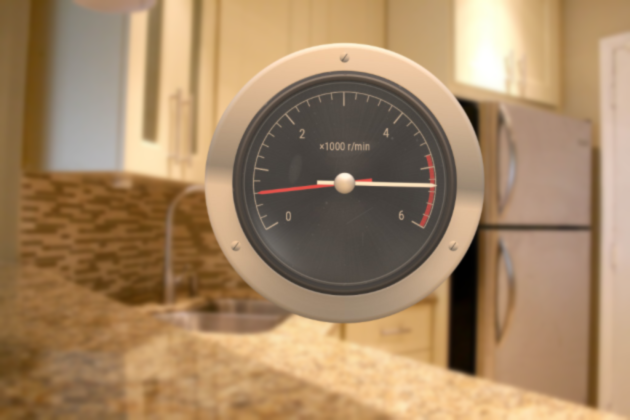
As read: 5300 rpm
